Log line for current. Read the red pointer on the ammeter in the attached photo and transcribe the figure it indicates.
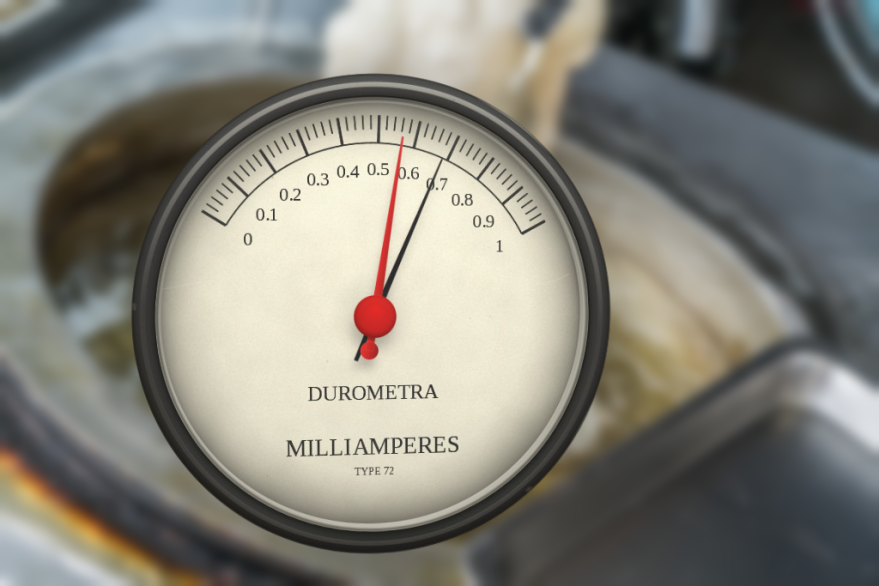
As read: 0.56 mA
